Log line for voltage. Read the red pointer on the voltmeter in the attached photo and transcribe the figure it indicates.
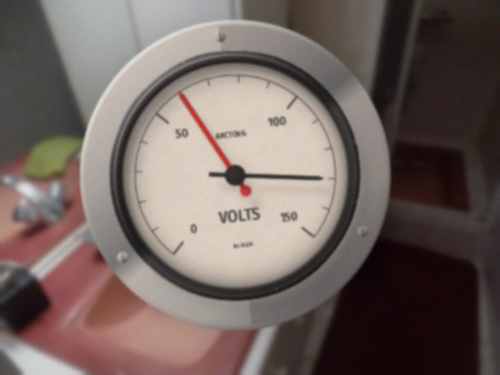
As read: 60 V
